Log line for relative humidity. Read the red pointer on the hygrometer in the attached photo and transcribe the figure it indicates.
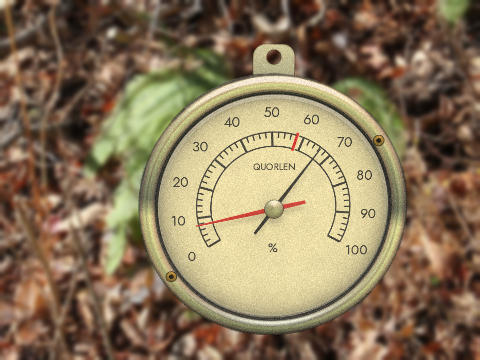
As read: 8 %
